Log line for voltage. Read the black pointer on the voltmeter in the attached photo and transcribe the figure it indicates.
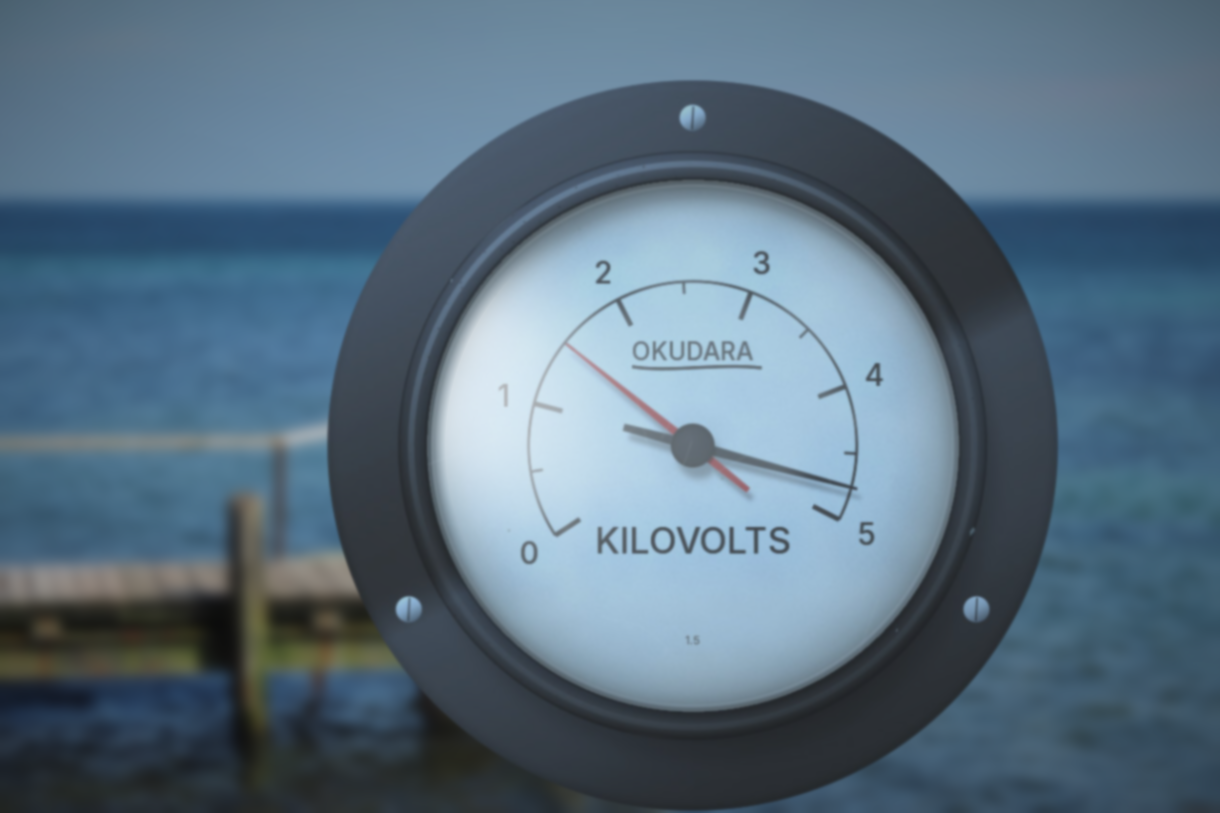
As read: 4.75 kV
